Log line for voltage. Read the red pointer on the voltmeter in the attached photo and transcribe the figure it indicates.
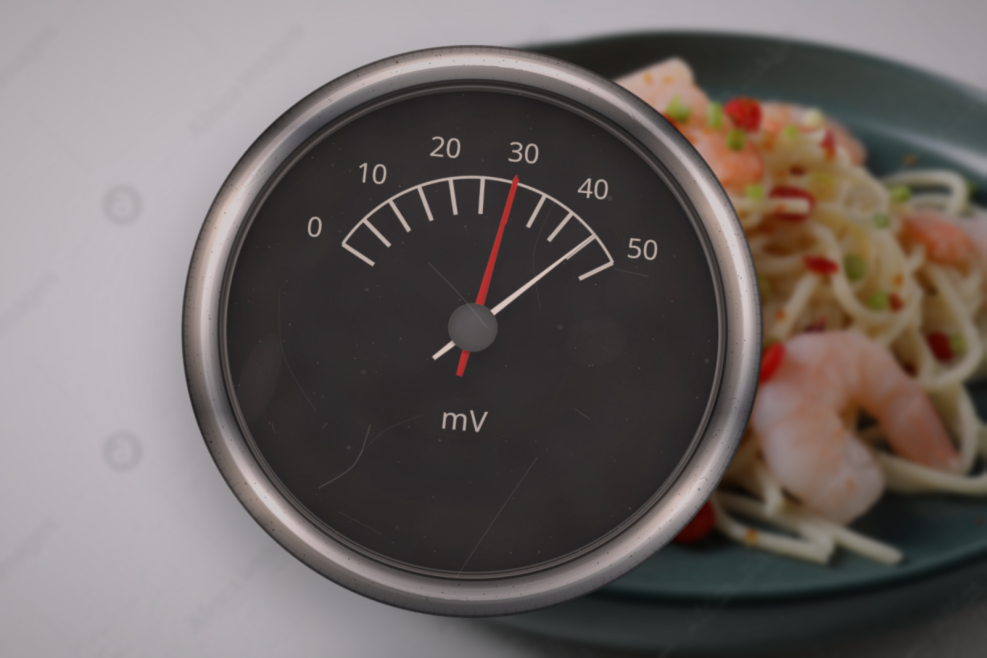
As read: 30 mV
